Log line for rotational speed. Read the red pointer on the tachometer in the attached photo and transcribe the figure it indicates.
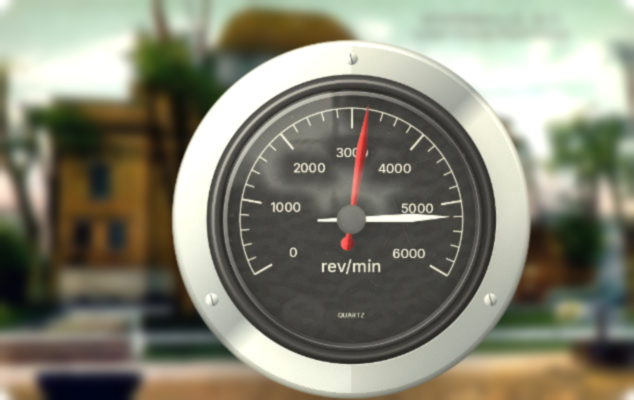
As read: 3200 rpm
